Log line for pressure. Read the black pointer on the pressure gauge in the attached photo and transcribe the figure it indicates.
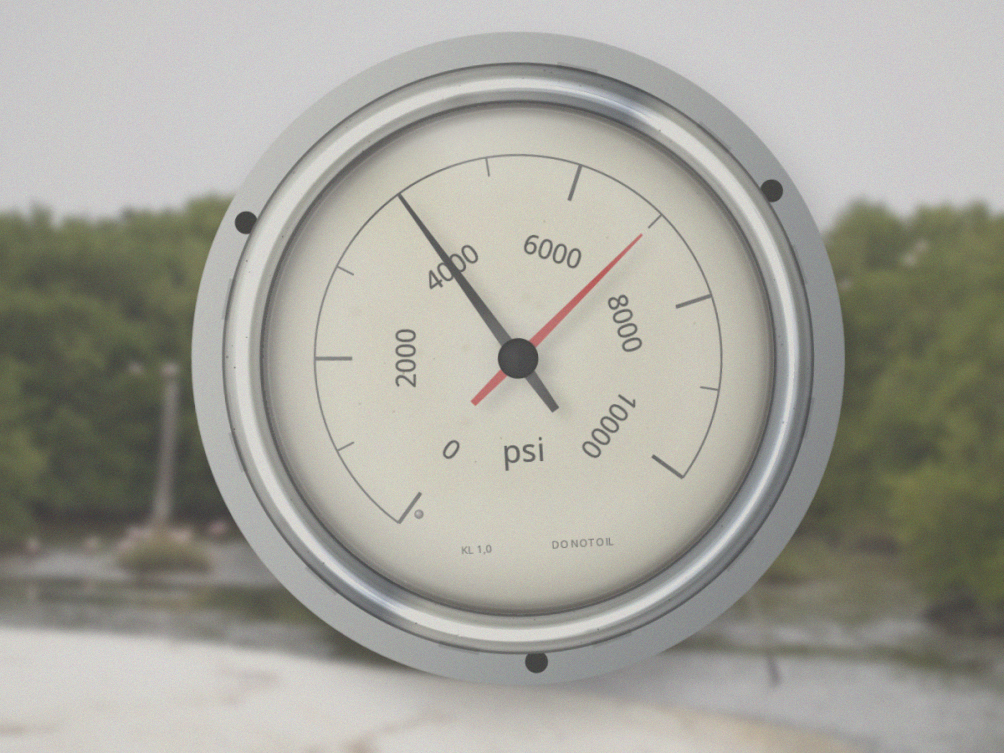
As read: 4000 psi
